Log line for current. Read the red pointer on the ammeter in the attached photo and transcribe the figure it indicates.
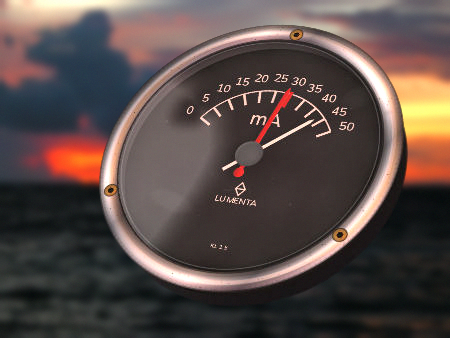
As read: 30 mA
